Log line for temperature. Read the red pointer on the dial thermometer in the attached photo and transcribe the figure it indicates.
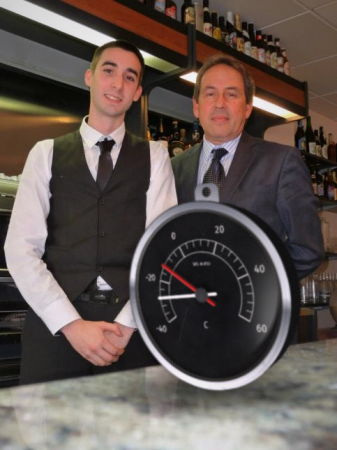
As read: -12 °C
